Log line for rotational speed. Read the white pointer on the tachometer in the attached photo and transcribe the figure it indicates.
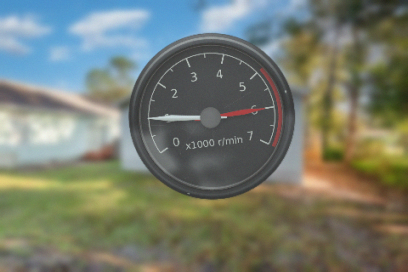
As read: 1000 rpm
